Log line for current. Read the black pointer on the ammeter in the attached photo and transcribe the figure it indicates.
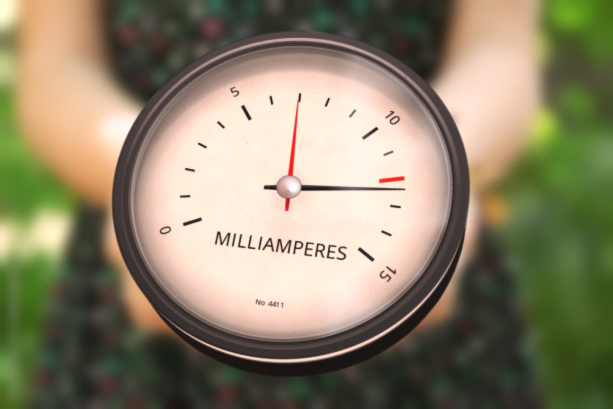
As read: 12.5 mA
